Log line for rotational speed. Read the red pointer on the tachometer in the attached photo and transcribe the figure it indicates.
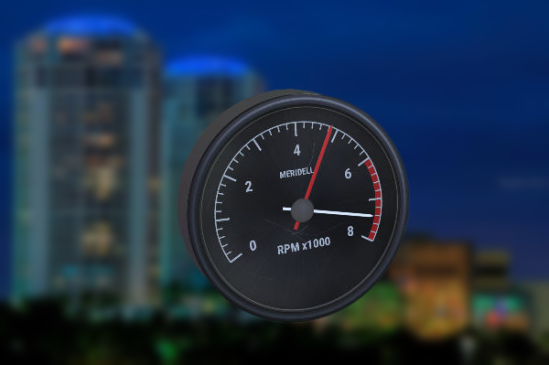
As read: 4800 rpm
